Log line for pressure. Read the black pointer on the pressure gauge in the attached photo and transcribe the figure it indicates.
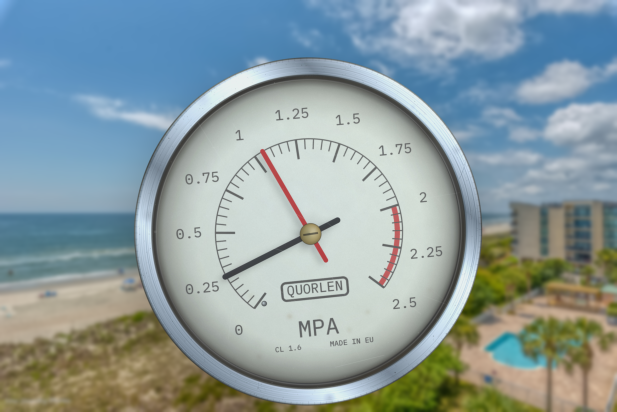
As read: 0.25 MPa
